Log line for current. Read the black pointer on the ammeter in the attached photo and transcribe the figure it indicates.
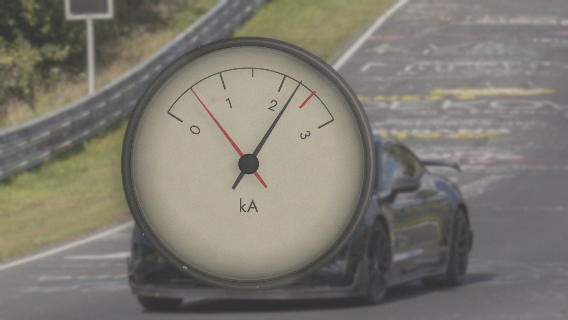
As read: 2.25 kA
